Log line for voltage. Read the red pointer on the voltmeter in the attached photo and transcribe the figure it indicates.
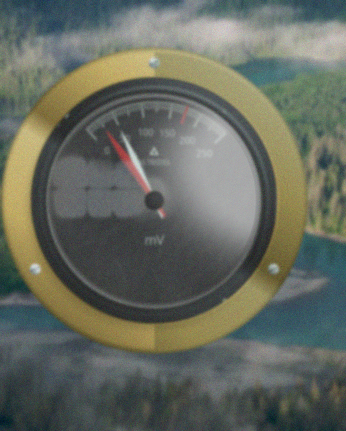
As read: 25 mV
